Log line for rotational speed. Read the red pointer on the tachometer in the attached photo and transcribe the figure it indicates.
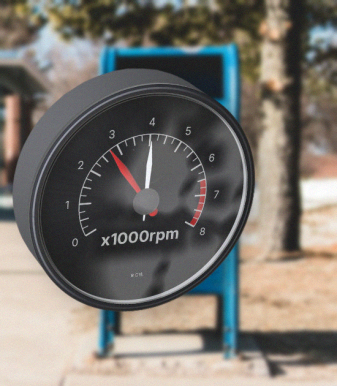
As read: 2750 rpm
